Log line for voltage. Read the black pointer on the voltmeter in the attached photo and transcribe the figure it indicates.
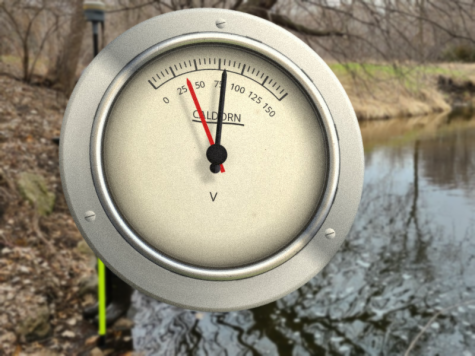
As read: 80 V
